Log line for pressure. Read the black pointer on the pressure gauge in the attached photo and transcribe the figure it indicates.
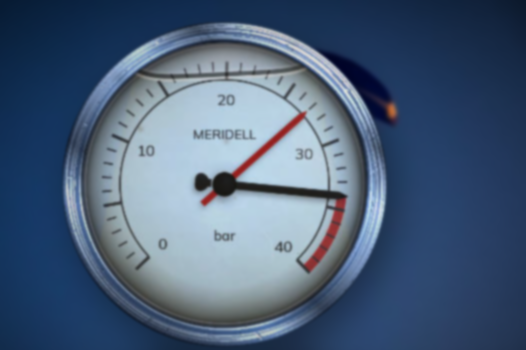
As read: 34 bar
